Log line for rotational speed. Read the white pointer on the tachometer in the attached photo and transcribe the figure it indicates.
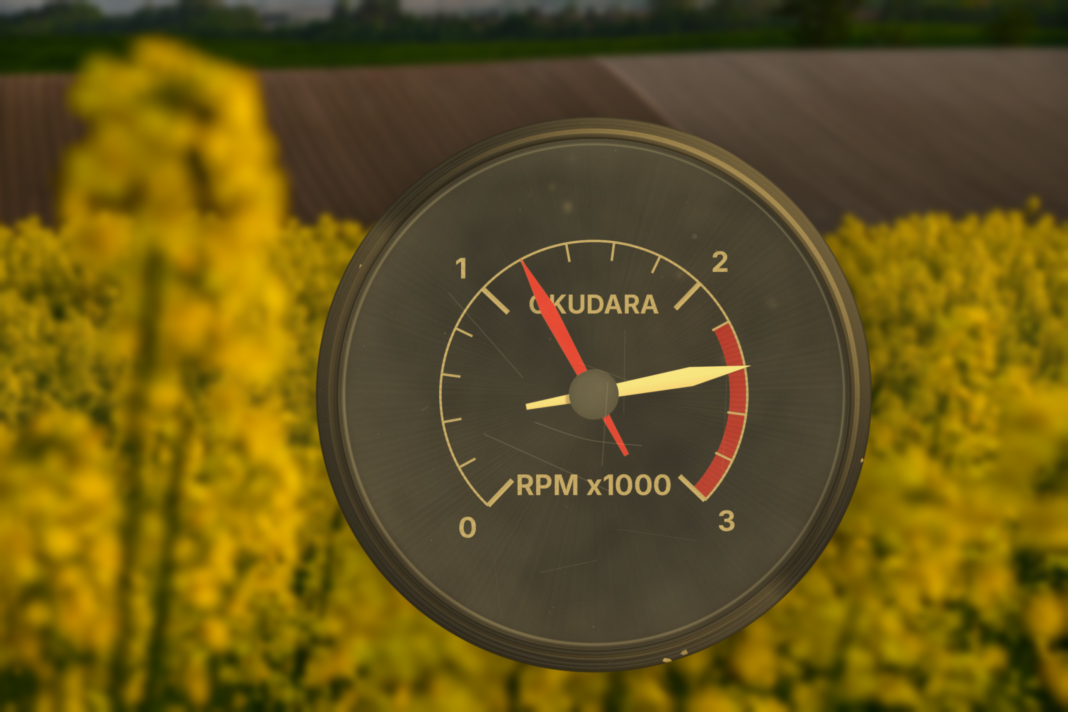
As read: 2400 rpm
